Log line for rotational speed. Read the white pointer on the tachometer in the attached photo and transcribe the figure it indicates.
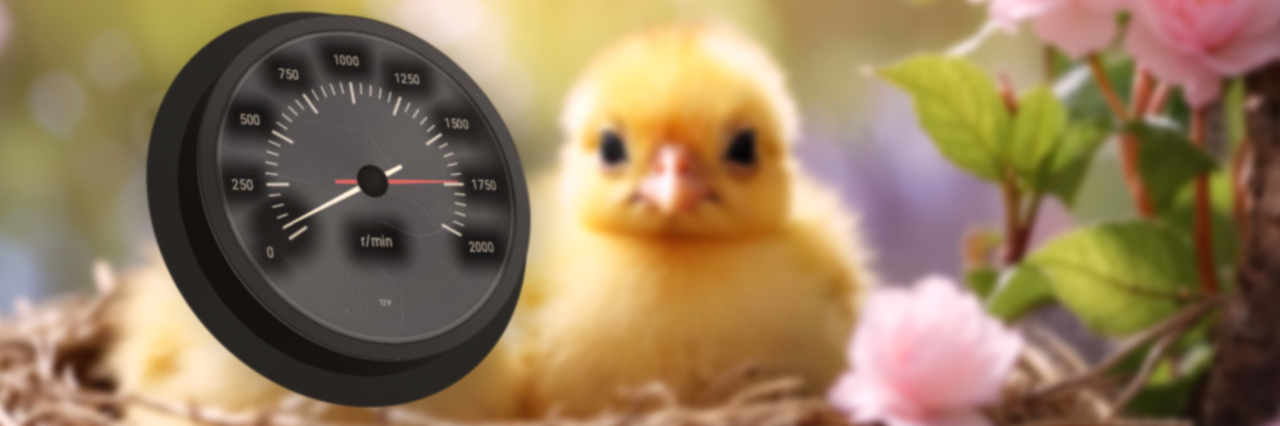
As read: 50 rpm
